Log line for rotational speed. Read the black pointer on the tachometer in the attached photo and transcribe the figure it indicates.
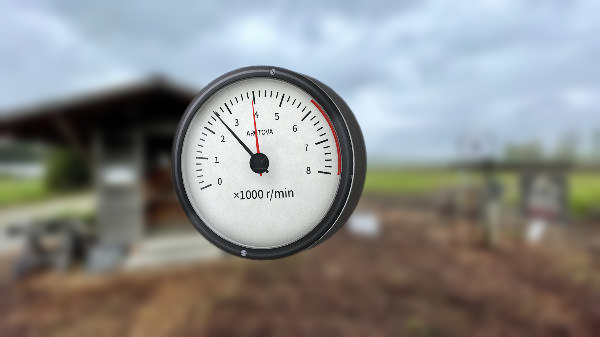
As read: 2600 rpm
